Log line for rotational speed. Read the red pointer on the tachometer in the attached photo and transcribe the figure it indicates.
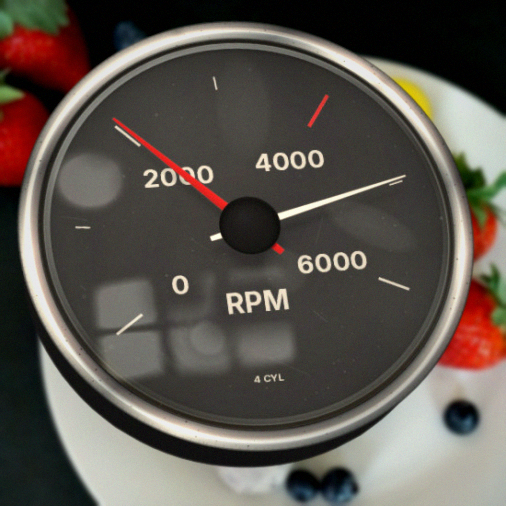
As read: 2000 rpm
